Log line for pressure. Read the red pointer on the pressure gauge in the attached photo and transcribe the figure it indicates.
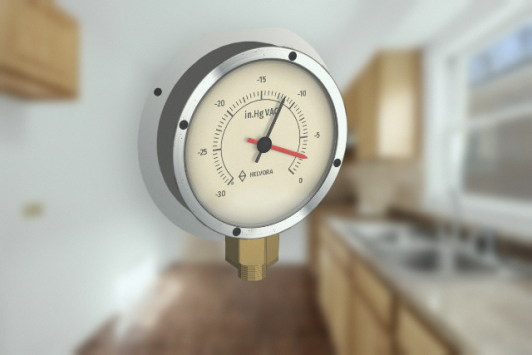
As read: -2.5 inHg
